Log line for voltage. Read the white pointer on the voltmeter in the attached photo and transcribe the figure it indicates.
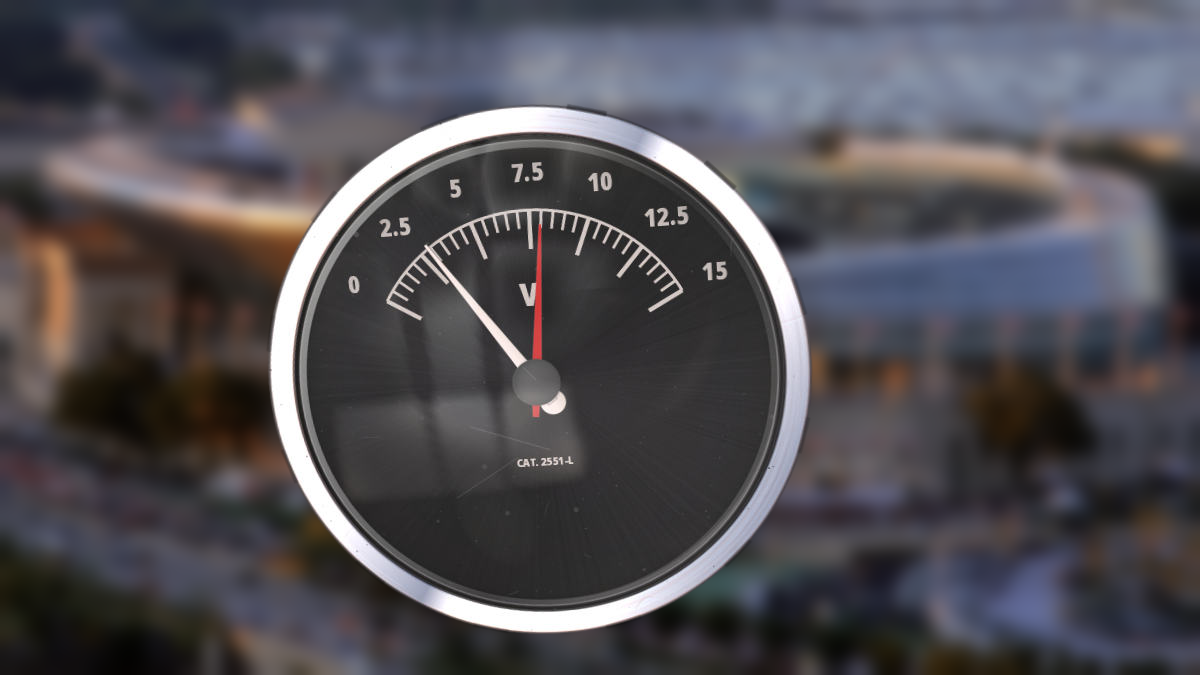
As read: 3 V
